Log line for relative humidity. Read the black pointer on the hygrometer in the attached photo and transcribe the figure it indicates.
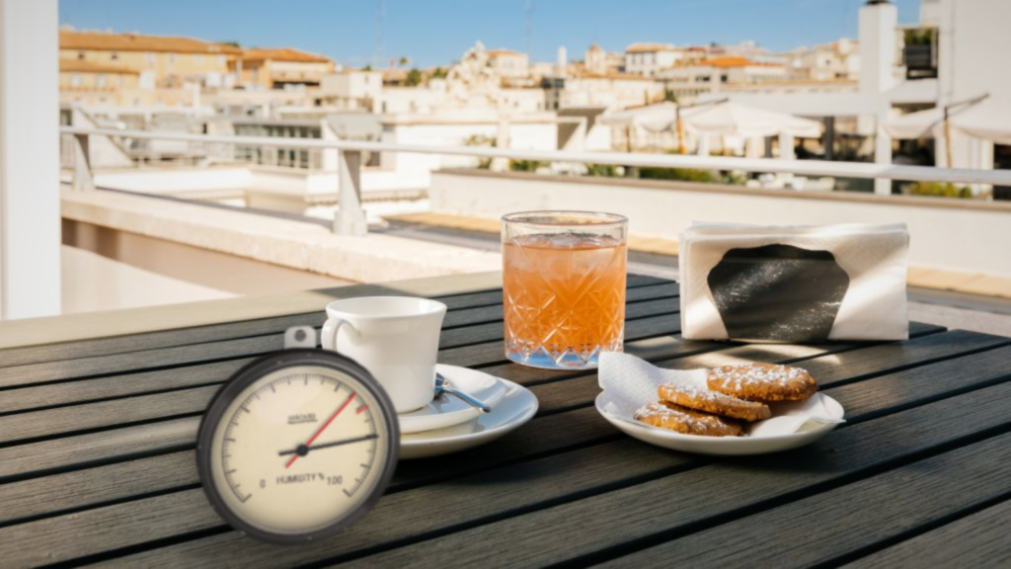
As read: 80 %
